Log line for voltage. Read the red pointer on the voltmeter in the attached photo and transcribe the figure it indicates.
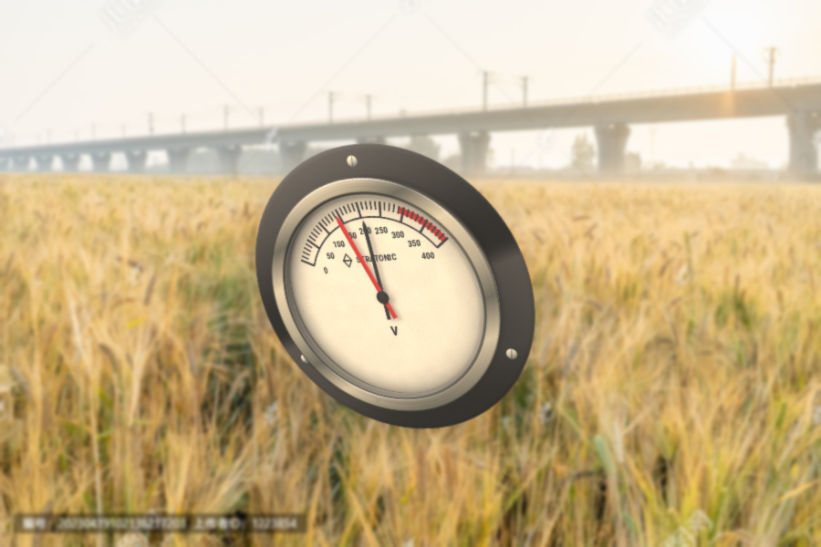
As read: 150 V
